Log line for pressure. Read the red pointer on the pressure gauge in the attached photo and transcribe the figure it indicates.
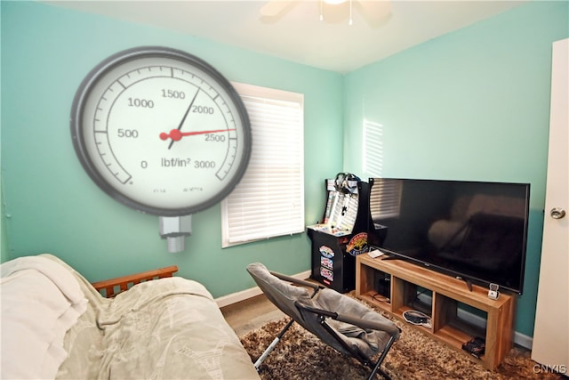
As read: 2400 psi
